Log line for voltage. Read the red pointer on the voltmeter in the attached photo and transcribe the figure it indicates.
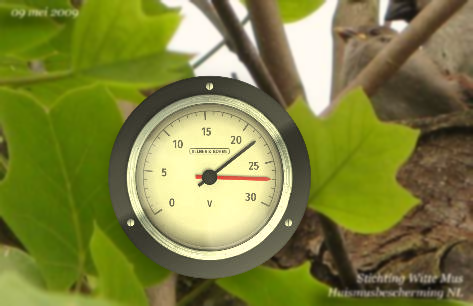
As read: 27 V
